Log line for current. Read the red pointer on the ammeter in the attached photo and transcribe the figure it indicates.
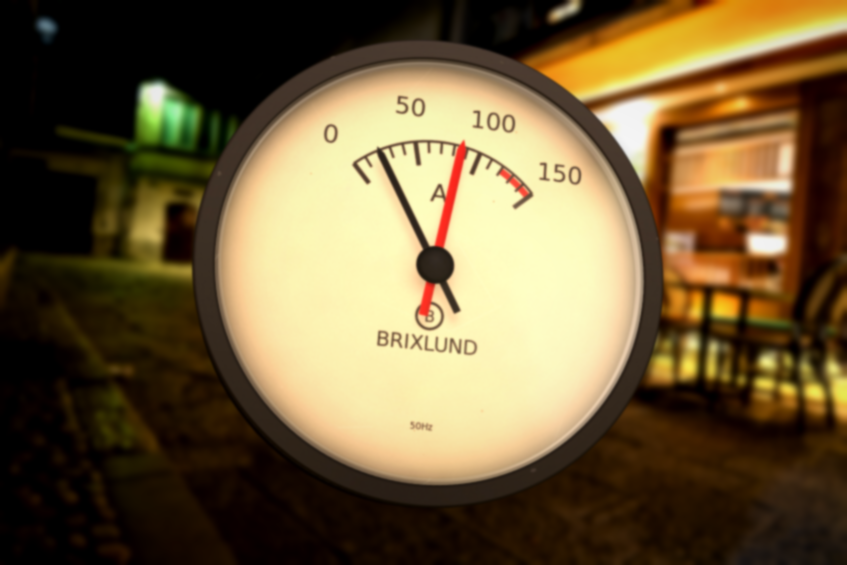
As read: 85 A
